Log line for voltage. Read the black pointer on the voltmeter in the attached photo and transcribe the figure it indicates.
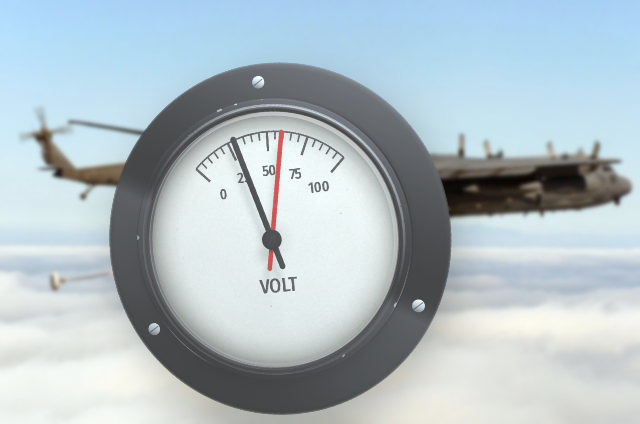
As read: 30 V
